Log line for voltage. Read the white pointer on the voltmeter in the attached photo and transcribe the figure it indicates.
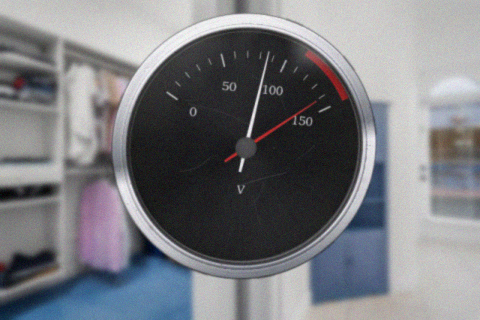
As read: 85 V
